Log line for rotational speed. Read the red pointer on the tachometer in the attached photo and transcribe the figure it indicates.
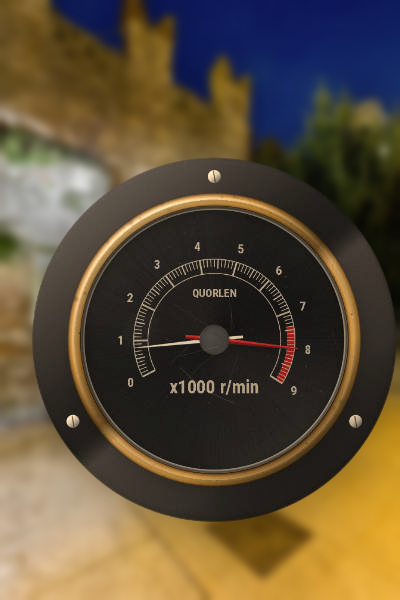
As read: 8000 rpm
